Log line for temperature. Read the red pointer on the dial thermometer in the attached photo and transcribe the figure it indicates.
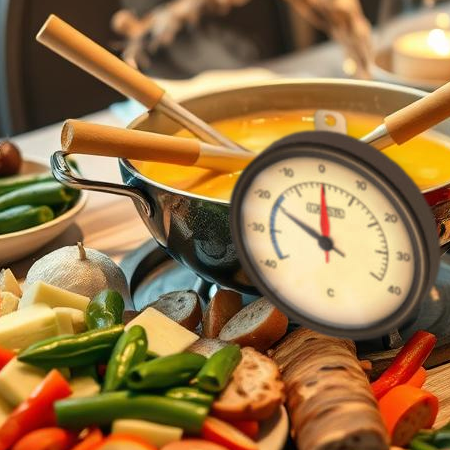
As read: 0 °C
